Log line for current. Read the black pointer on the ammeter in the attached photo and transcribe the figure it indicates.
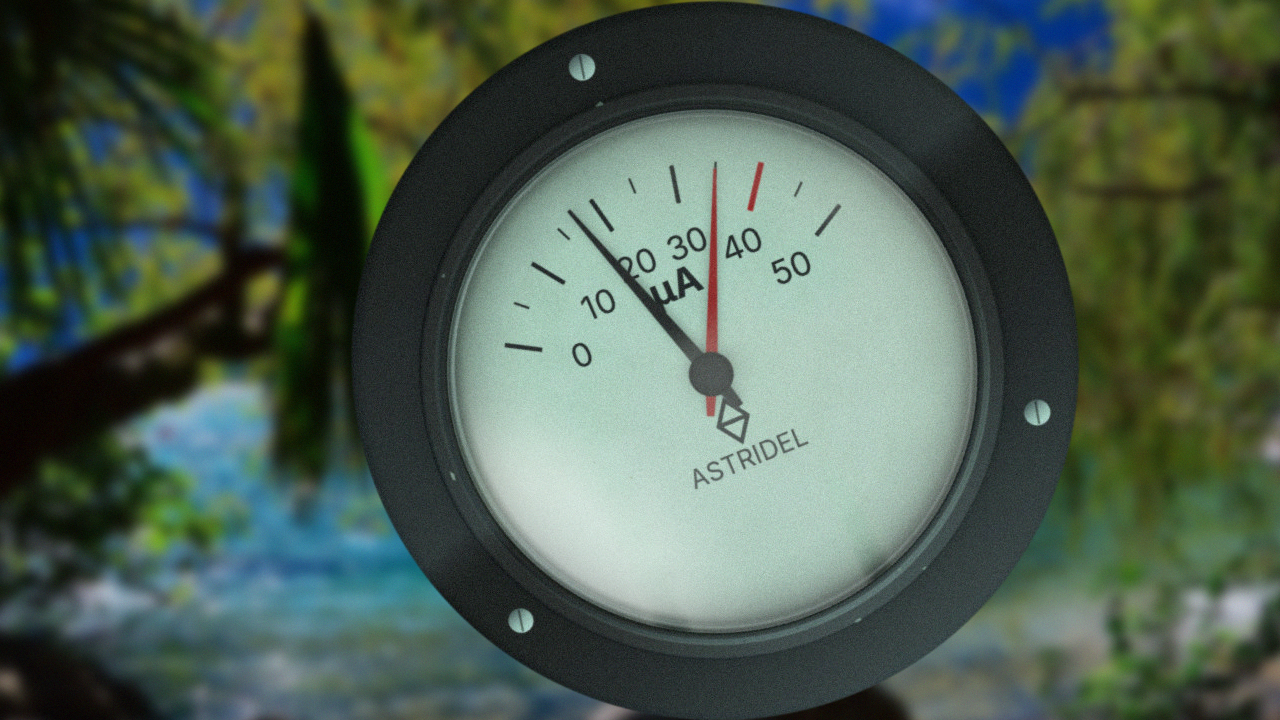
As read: 17.5 µA
